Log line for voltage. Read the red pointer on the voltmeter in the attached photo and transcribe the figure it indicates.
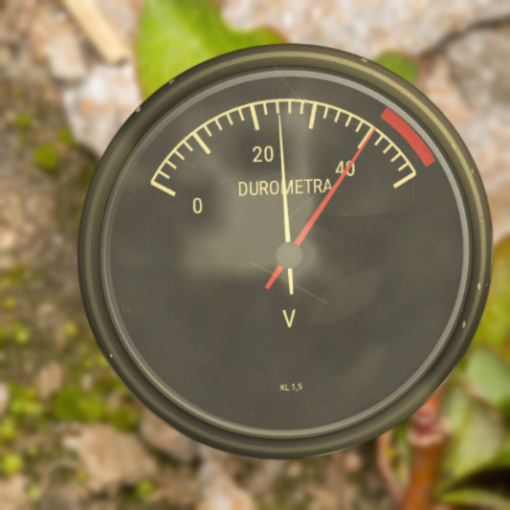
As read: 40 V
